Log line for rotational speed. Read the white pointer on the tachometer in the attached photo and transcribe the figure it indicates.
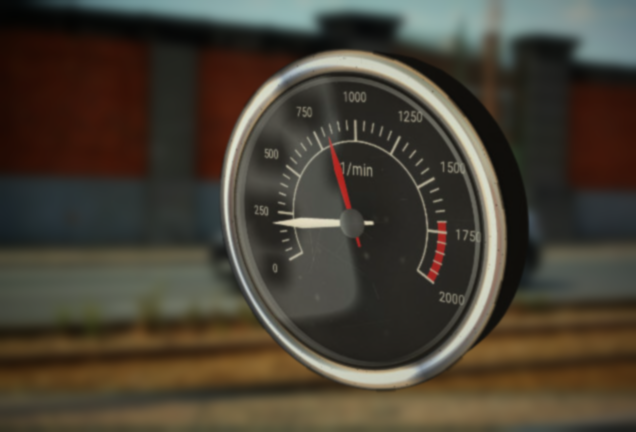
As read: 200 rpm
